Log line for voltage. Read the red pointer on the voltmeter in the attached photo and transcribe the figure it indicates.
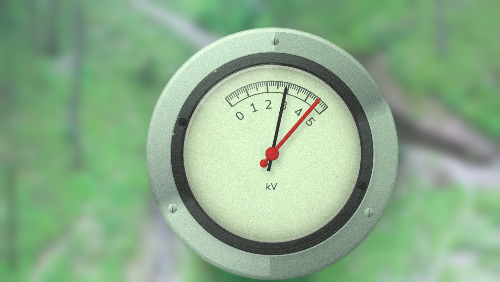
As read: 4.5 kV
